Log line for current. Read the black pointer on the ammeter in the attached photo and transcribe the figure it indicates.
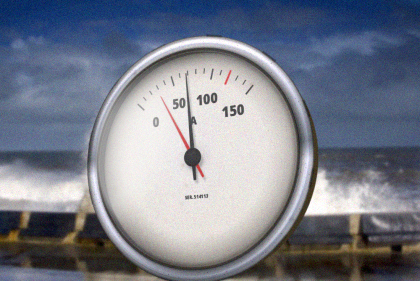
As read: 70 A
